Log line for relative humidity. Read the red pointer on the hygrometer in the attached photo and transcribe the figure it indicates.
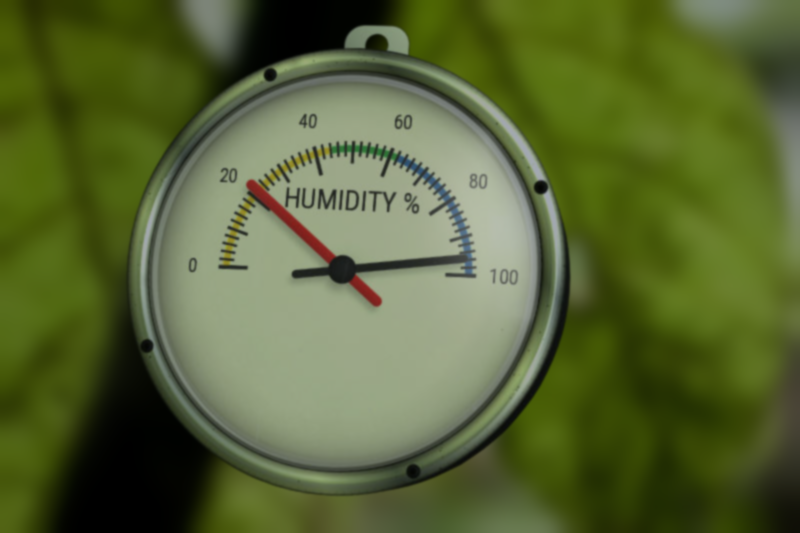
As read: 22 %
